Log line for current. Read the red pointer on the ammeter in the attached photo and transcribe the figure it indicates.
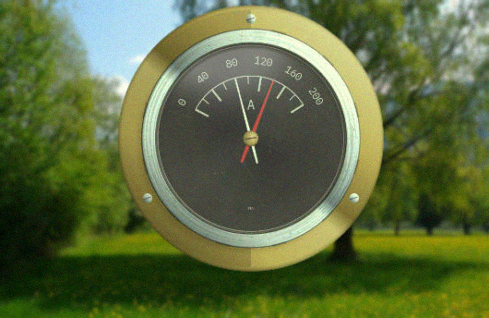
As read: 140 A
